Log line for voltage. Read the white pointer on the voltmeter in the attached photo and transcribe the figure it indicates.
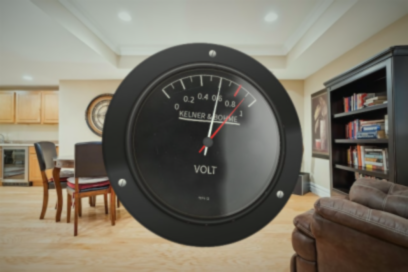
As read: 0.6 V
